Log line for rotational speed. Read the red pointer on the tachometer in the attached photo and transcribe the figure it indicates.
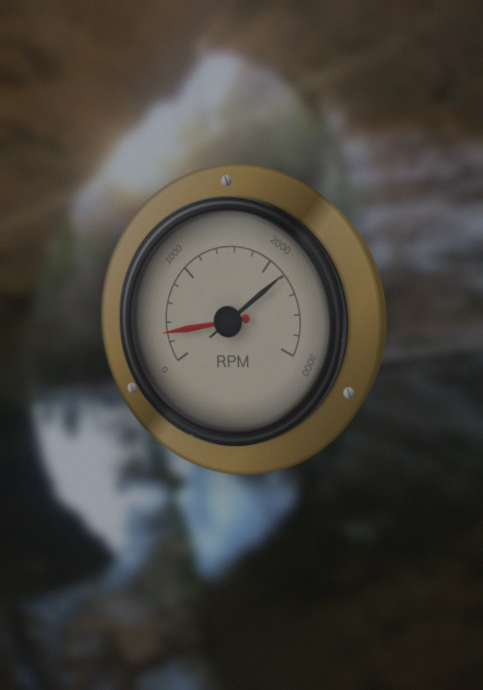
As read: 300 rpm
